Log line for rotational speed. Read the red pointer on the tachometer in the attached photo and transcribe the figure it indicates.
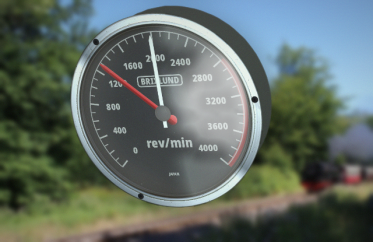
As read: 1300 rpm
